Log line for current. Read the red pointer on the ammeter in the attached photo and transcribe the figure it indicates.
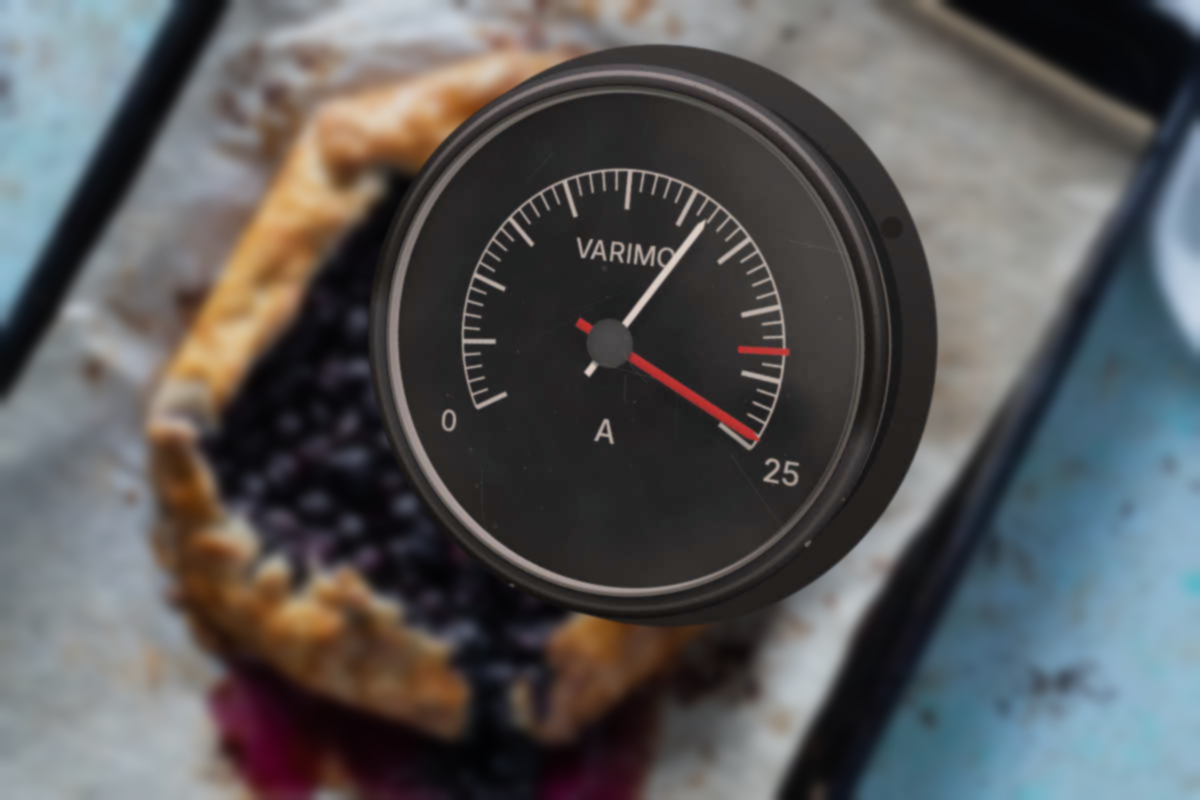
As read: 24.5 A
